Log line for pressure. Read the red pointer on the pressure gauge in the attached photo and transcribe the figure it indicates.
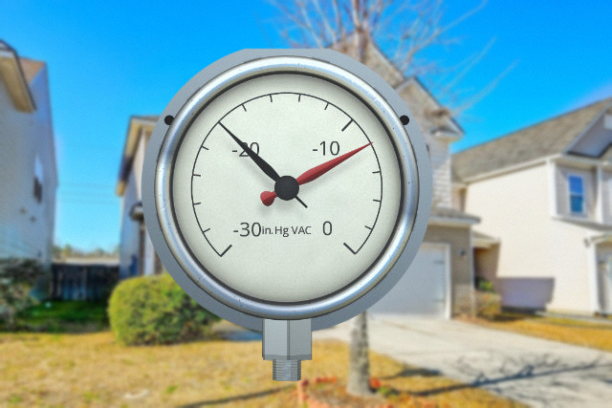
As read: -8 inHg
